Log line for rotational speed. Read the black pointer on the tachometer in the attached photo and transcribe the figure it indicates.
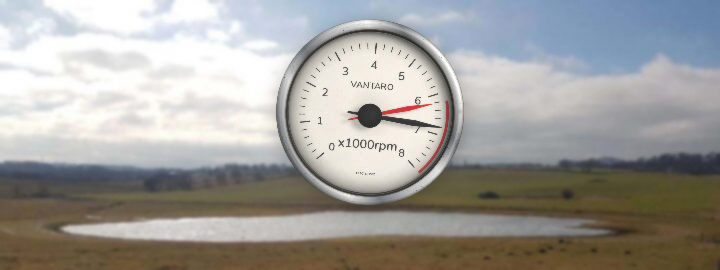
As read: 6800 rpm
